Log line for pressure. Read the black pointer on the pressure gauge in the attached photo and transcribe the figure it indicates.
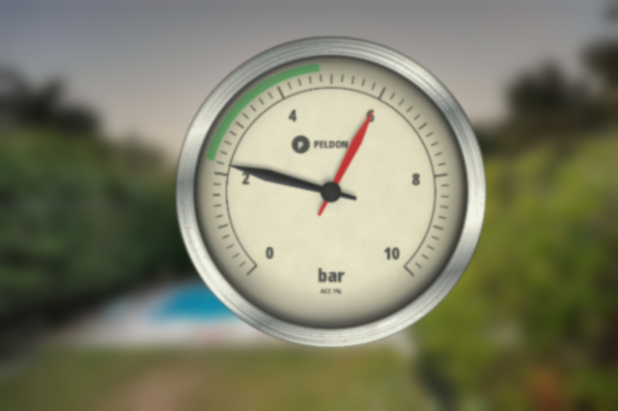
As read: 2.2 bar
